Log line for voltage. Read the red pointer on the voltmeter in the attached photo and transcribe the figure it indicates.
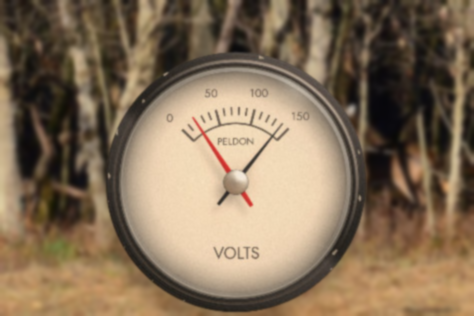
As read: 20 V
